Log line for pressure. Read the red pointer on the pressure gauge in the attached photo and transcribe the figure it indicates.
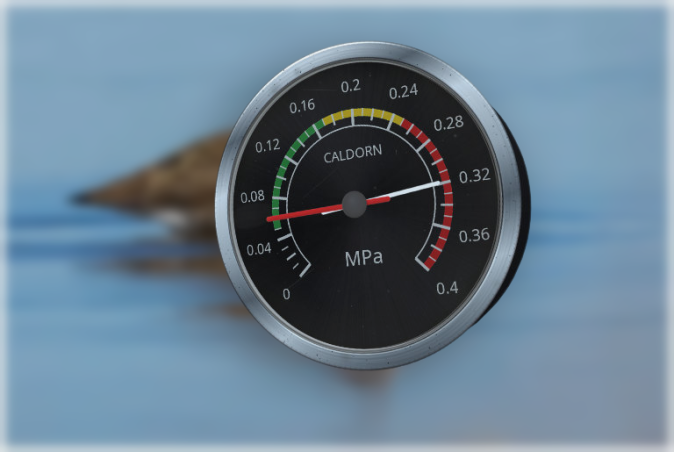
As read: 0.06 MPa
